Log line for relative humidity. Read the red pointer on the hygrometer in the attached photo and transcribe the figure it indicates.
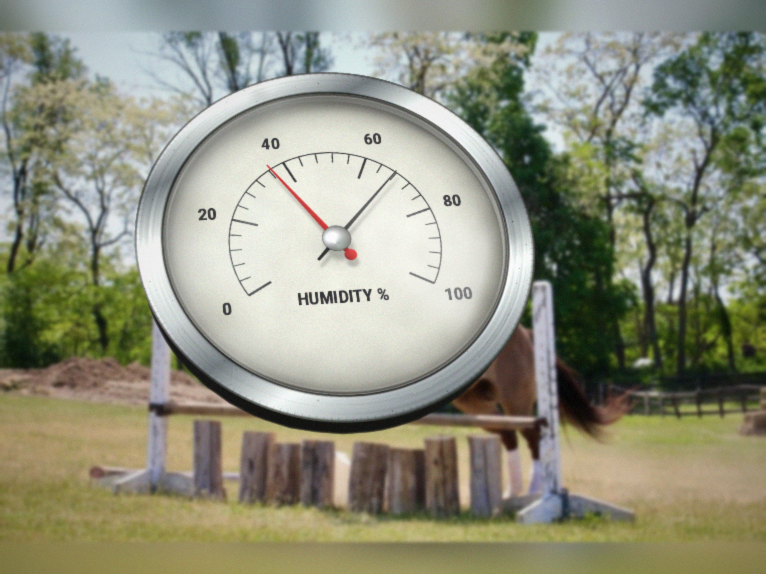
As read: 36 %
